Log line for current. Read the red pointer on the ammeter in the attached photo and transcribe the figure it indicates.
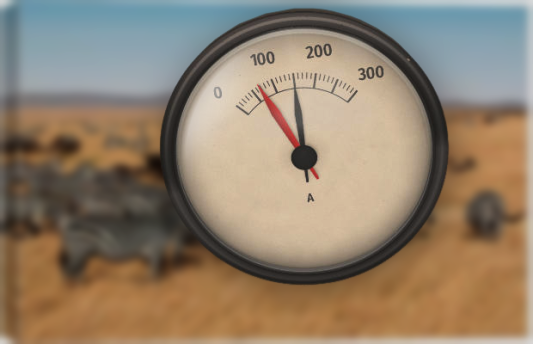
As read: 70 A
